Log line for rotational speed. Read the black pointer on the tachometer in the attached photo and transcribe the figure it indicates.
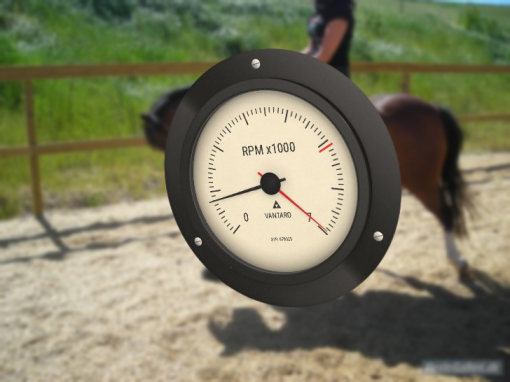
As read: 800 rpm
